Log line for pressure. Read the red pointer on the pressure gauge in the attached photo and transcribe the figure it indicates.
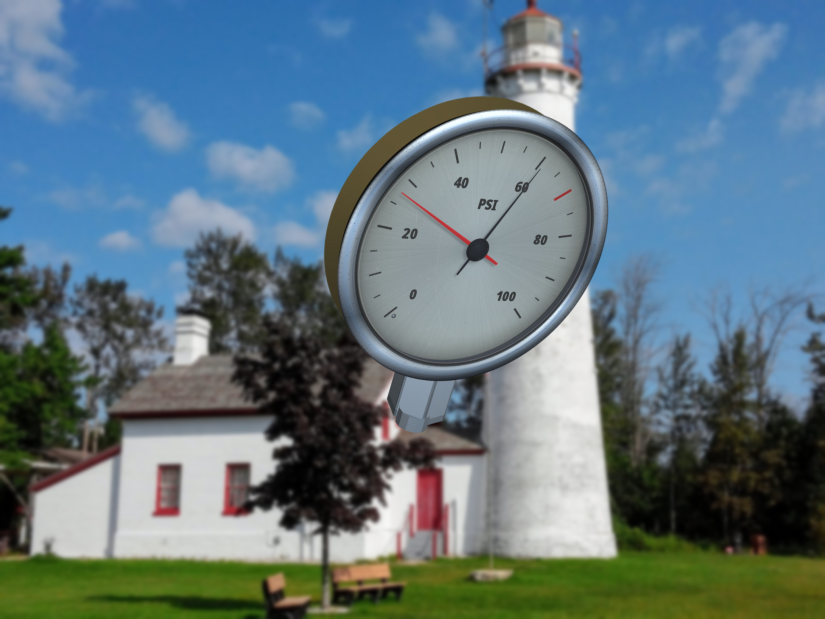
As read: 27.5 psi
